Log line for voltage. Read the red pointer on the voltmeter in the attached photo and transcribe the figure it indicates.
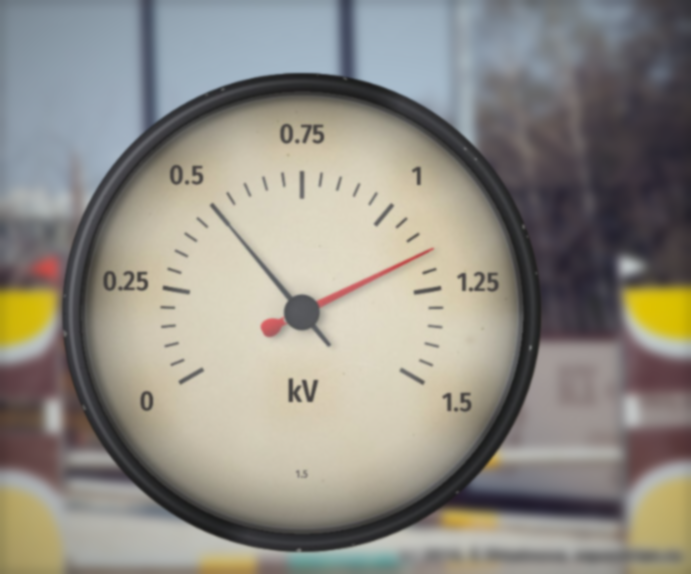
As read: 1.15 kV
